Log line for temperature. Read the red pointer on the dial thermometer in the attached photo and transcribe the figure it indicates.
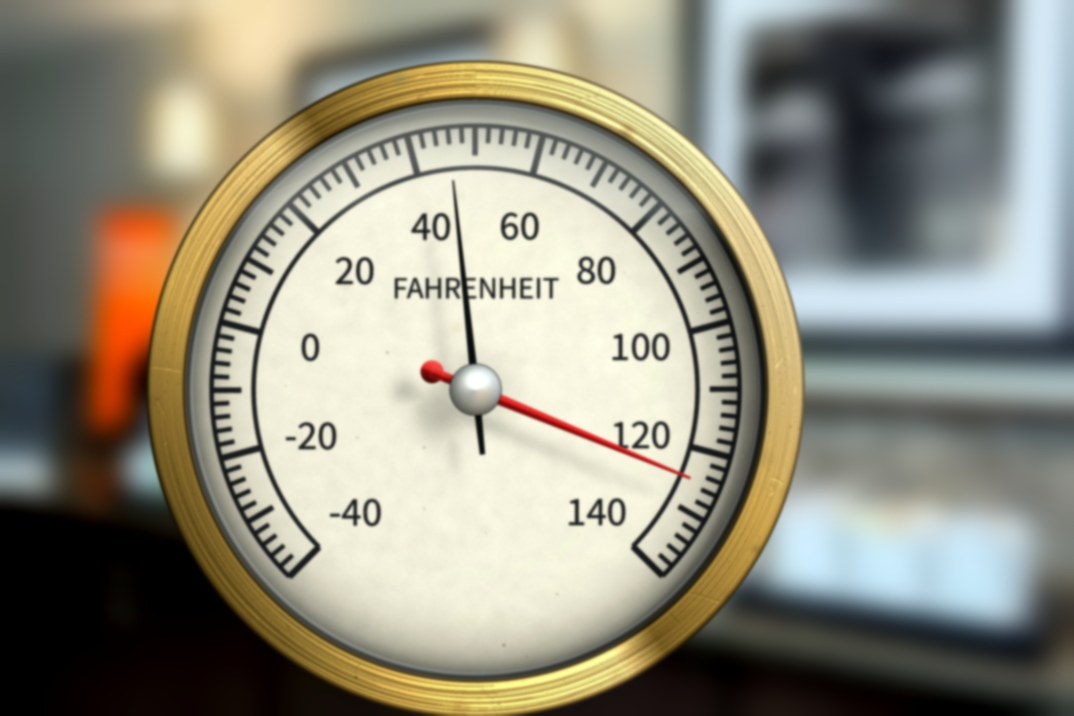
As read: 125 °F
